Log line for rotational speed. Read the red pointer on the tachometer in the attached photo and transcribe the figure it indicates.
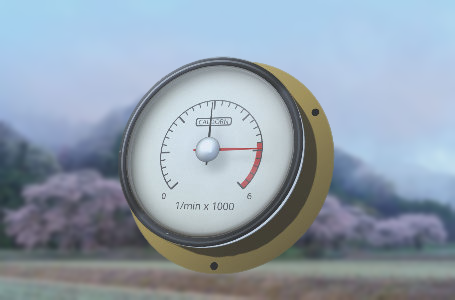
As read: 5000 rpm
